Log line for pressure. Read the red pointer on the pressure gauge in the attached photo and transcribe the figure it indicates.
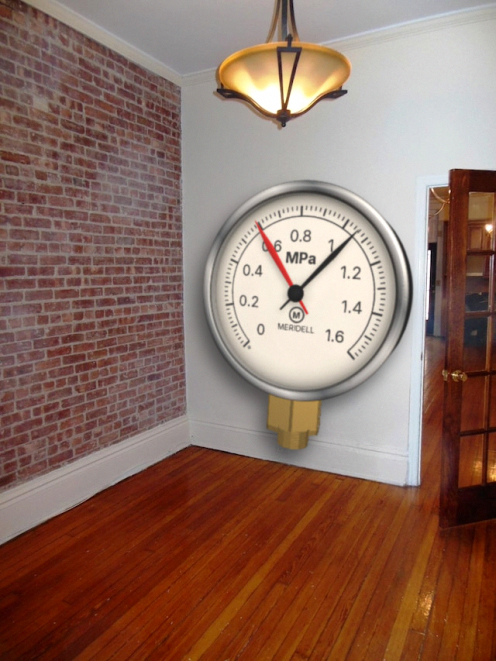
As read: 0.6 MPa
